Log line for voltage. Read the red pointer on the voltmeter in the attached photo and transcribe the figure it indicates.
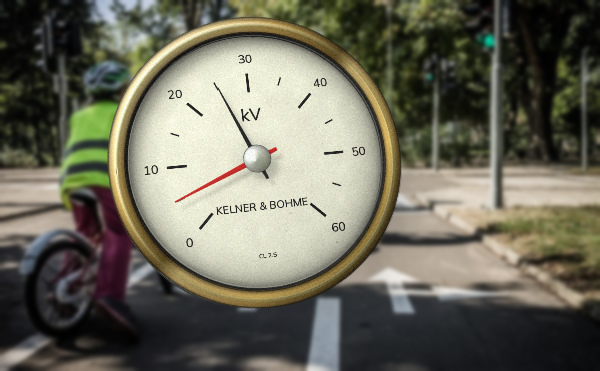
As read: 5 kV
